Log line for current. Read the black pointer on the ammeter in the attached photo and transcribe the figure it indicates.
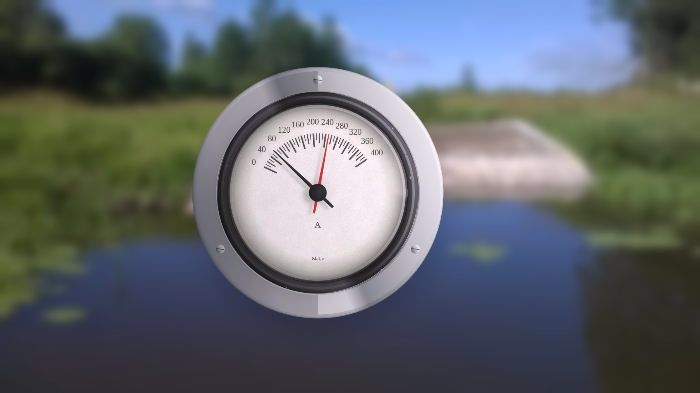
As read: 60 A
